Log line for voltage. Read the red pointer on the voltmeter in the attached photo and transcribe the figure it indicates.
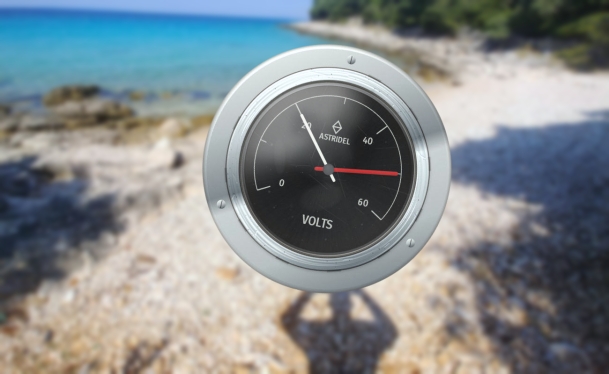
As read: 50 V
